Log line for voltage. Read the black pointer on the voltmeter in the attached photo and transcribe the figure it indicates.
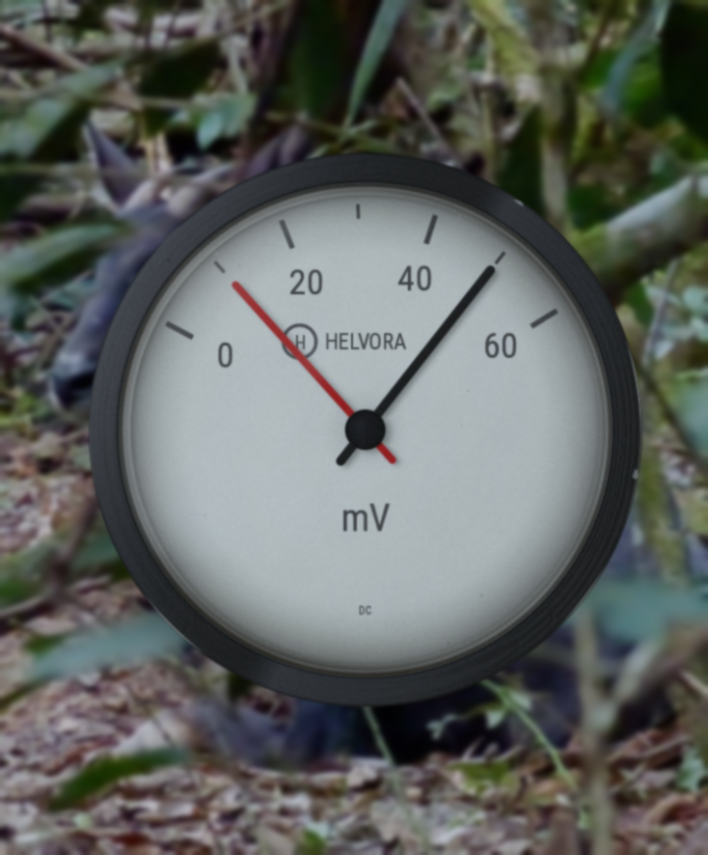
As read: 50 mV
